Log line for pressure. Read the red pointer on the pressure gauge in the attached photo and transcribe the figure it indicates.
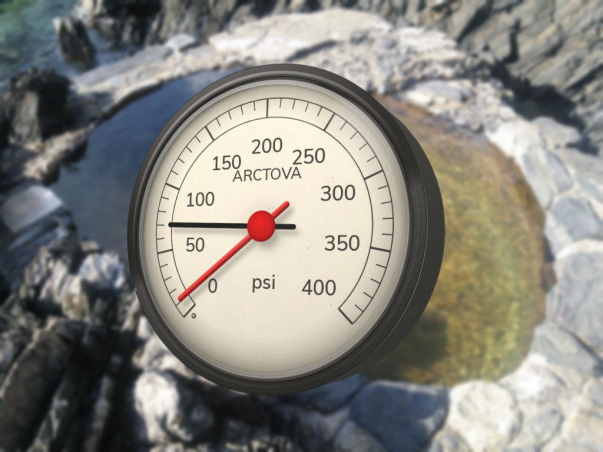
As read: 10 psi
